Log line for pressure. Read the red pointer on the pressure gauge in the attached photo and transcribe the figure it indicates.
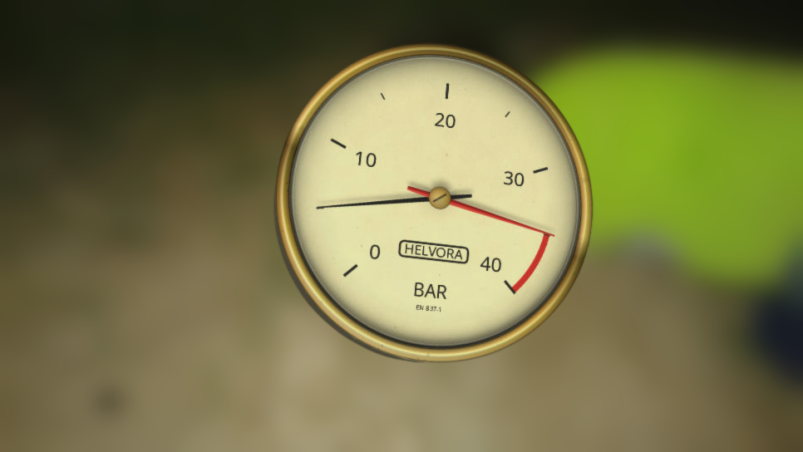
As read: 35 bar
